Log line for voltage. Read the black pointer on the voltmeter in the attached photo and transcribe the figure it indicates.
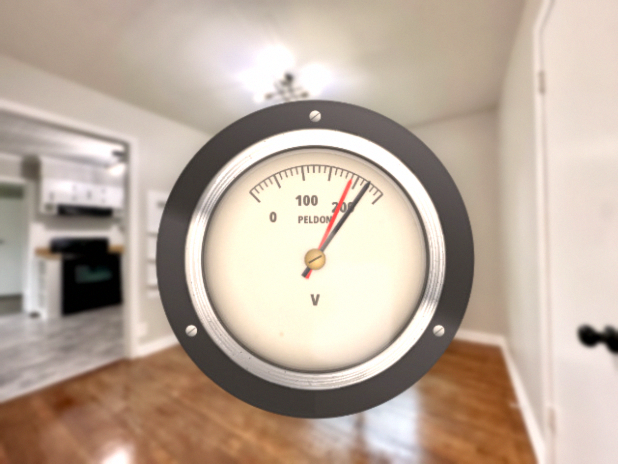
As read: 220 V
